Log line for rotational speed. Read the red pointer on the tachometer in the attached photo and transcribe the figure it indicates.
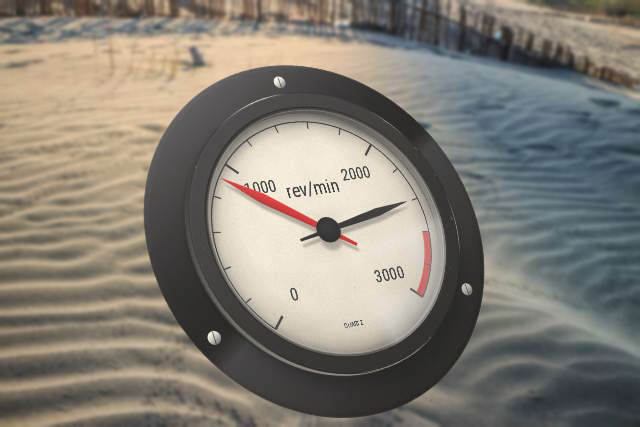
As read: 900 rpm
